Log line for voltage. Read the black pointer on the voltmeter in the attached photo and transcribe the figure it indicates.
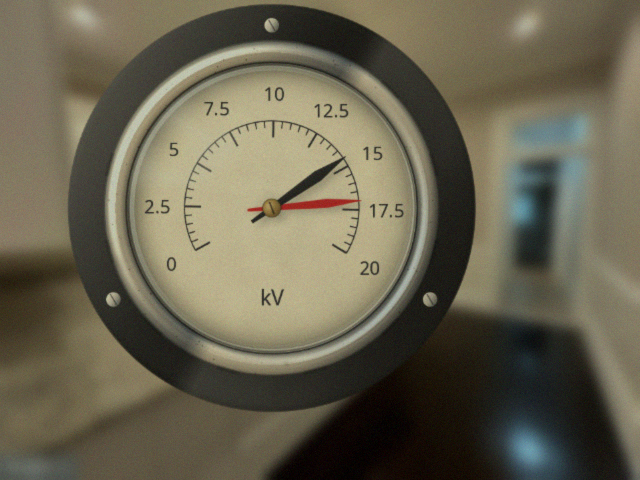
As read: 14.5 kV
